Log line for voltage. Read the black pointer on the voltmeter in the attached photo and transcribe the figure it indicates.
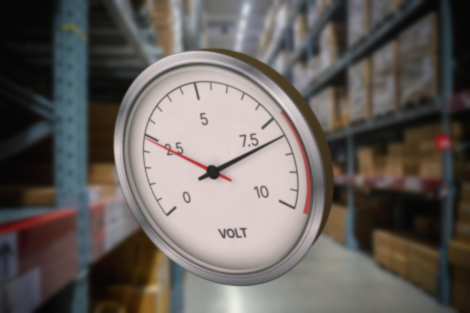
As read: 8 V
